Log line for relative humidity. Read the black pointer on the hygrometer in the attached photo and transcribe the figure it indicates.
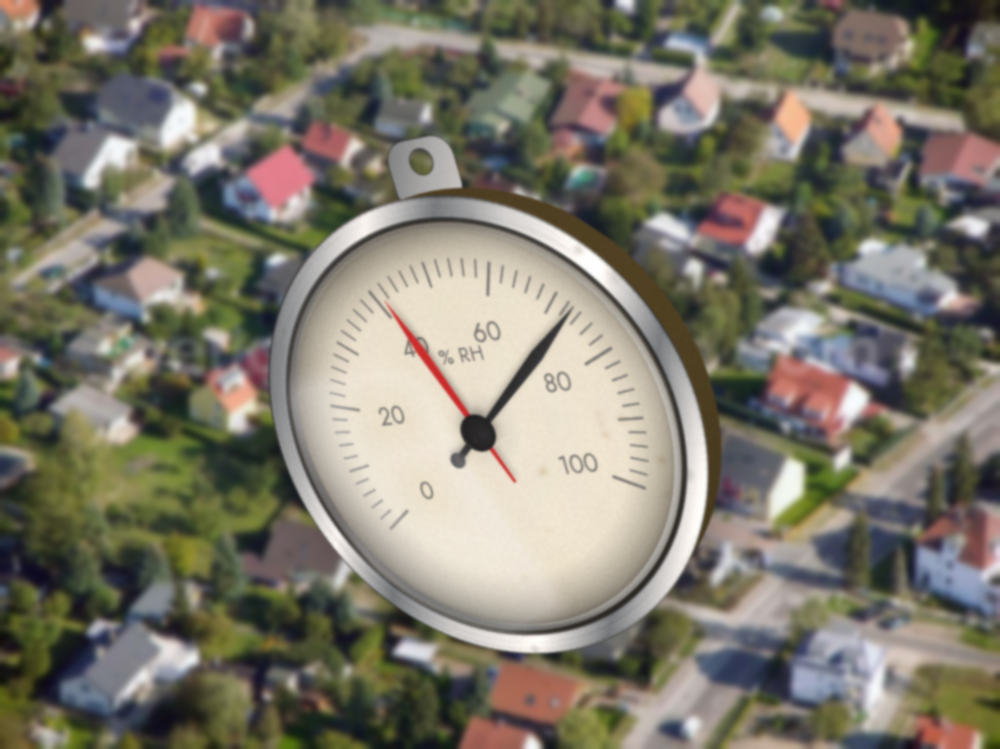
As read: 73 %
